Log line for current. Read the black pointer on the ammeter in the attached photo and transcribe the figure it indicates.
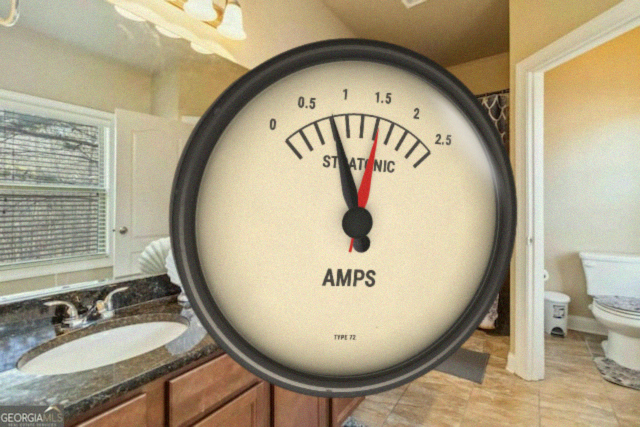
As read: 0.75 A
